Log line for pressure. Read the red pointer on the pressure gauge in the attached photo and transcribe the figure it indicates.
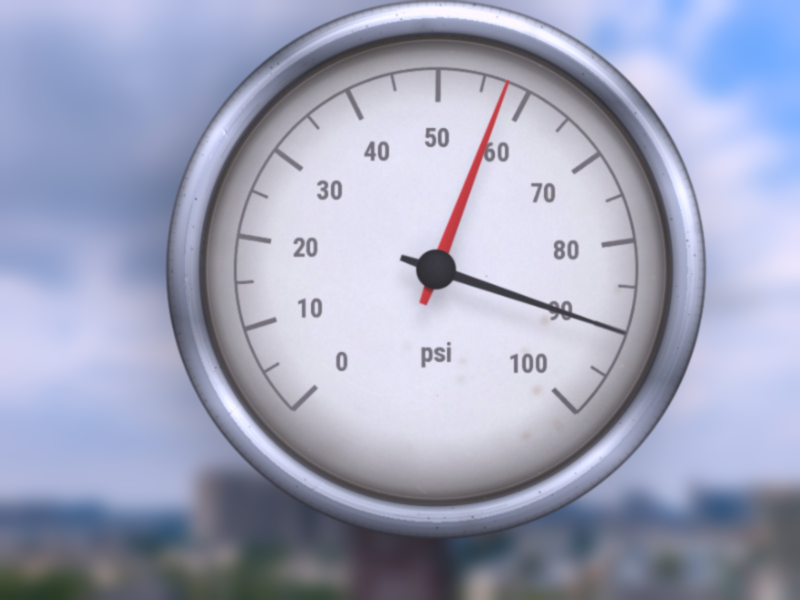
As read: 57.5 psi
